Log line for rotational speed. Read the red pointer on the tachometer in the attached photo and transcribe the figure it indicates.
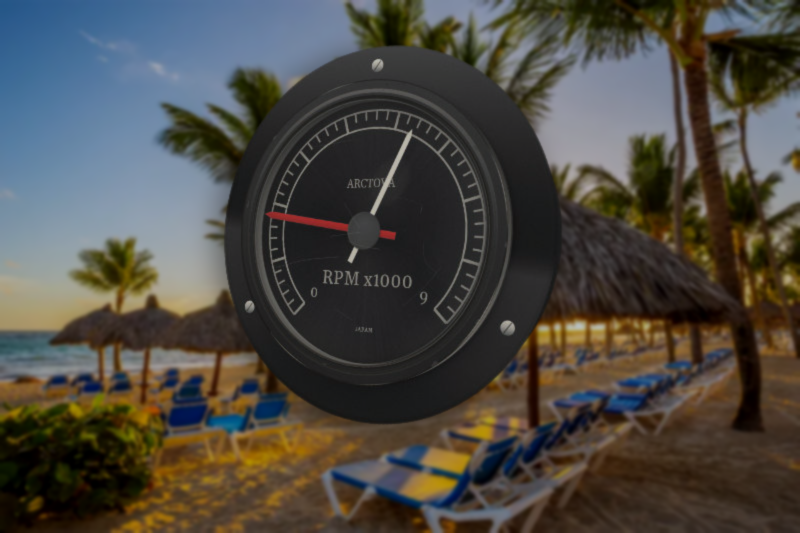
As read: 1800 rpm
